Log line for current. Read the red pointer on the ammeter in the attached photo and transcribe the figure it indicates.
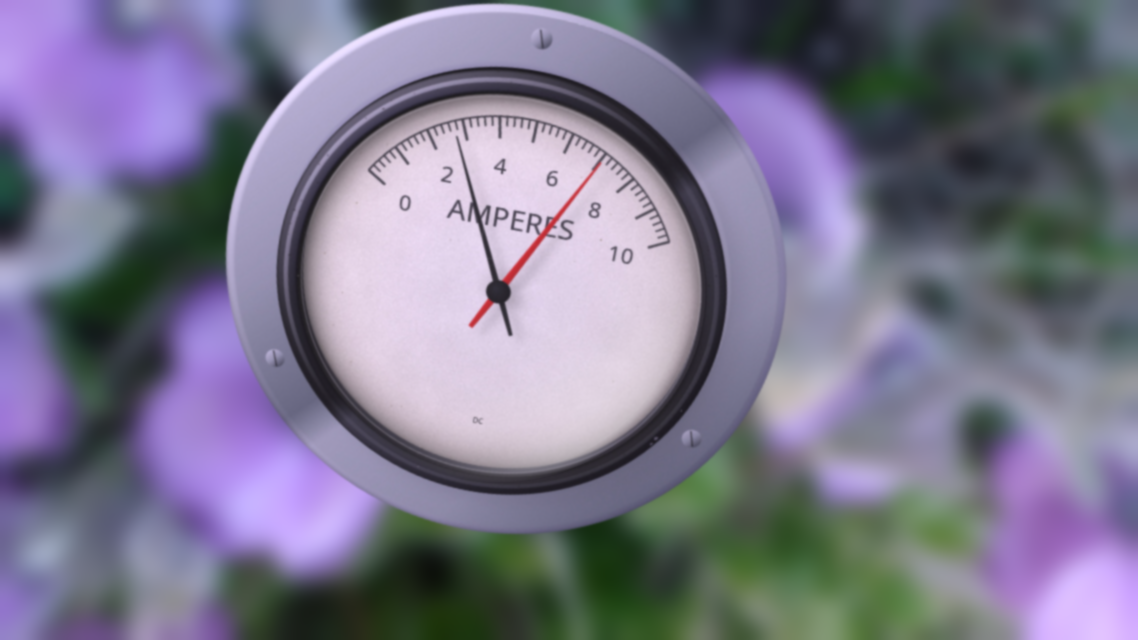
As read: 7 A
